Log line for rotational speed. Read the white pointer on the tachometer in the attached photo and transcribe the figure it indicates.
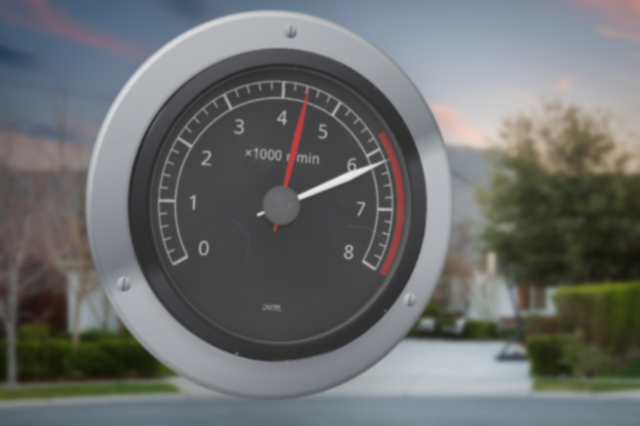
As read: 6200 rpm
